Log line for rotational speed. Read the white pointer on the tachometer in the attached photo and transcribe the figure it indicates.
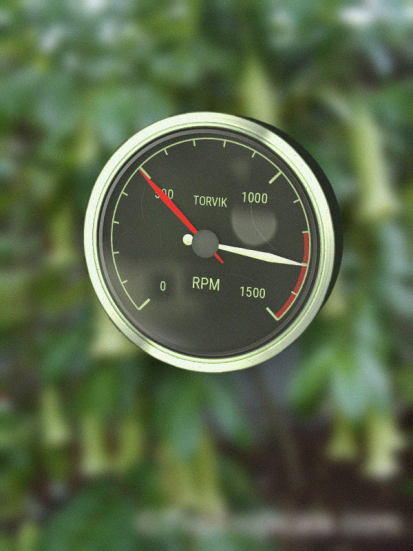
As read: 1300 rpm
